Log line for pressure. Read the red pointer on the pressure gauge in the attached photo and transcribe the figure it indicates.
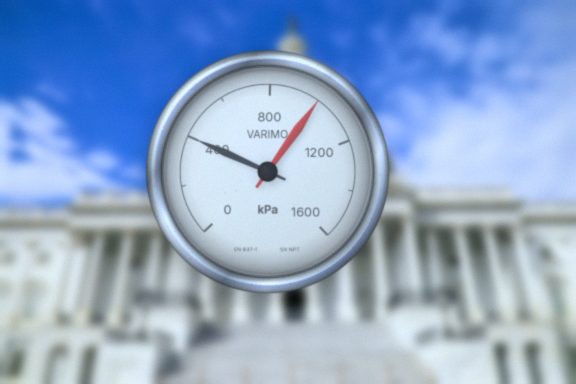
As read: 1000 kPa
